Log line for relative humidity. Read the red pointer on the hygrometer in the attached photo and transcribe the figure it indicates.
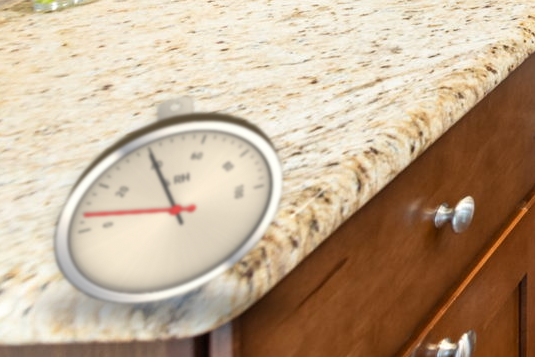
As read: 8 %
